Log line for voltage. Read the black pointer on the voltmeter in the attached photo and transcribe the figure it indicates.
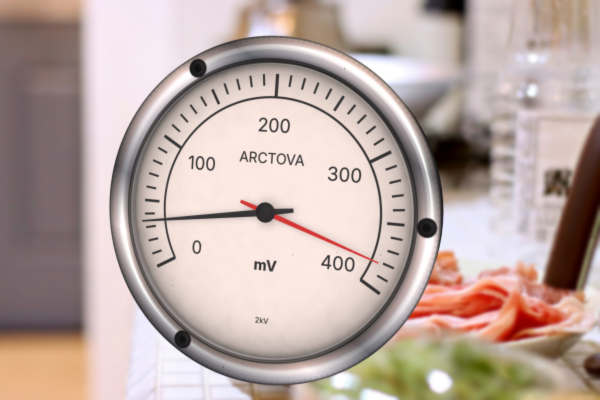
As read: 35 mV
